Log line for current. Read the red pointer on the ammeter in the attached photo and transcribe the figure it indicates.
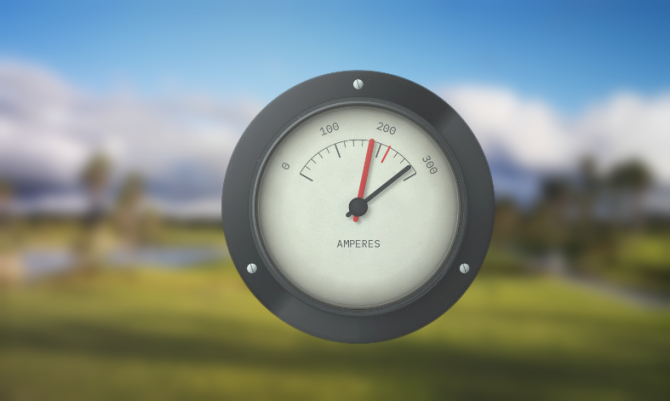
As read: 180 A
